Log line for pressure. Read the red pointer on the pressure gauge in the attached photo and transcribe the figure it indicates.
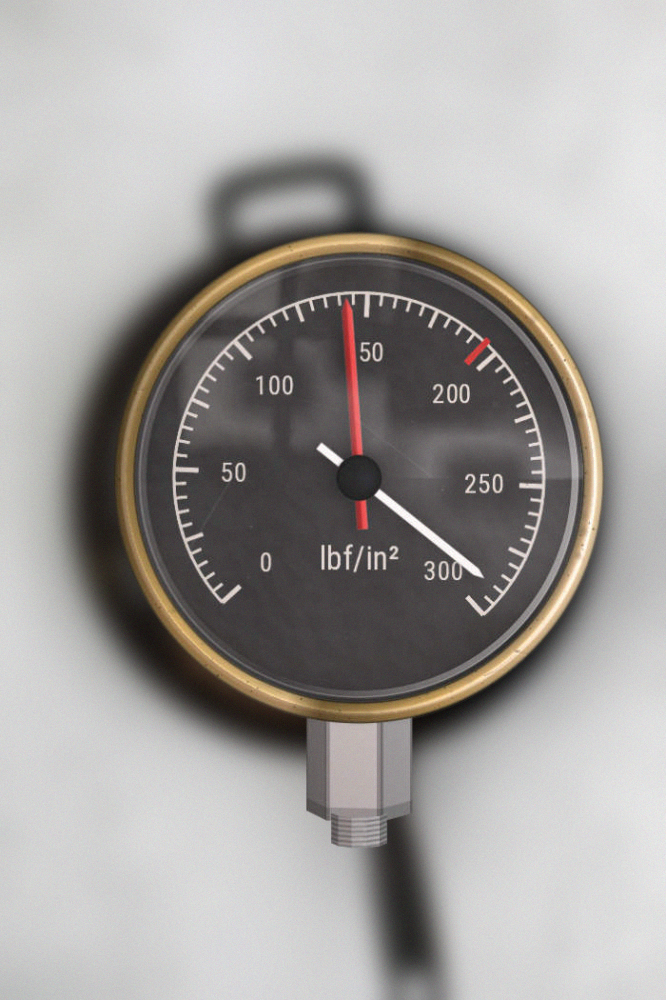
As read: 142.5 psi
